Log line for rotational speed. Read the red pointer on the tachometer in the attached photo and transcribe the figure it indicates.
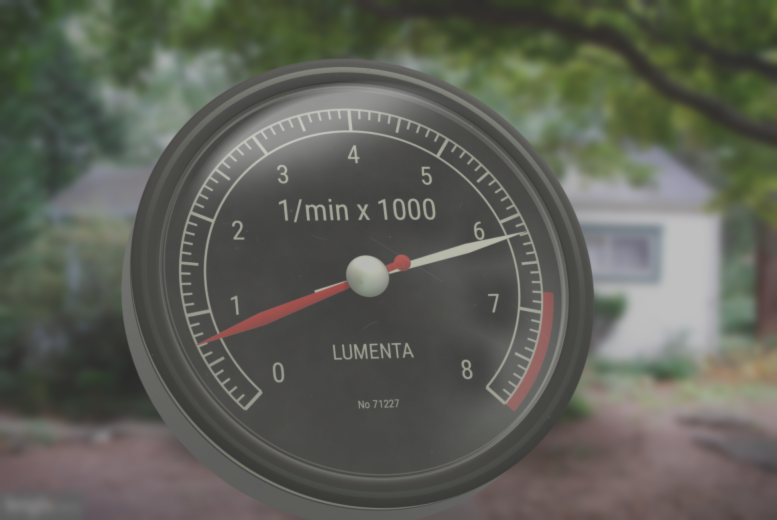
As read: 700 rpm
